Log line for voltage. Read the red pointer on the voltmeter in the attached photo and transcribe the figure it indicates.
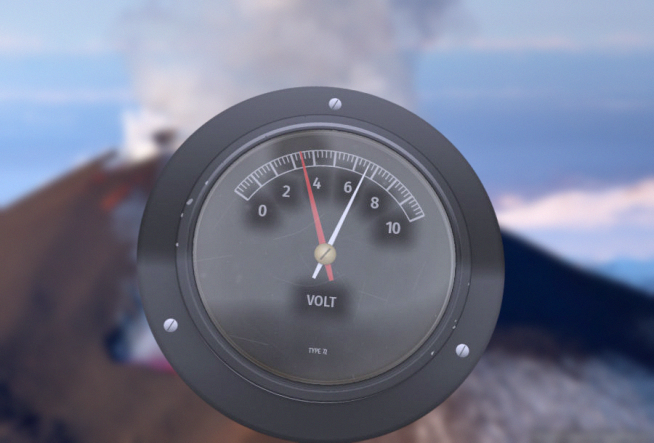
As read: 3.4 V
